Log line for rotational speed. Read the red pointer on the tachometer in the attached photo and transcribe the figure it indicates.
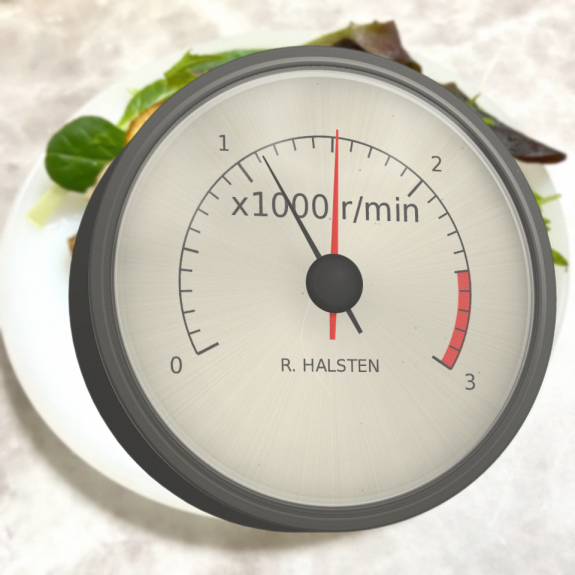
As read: 1500 rpm
